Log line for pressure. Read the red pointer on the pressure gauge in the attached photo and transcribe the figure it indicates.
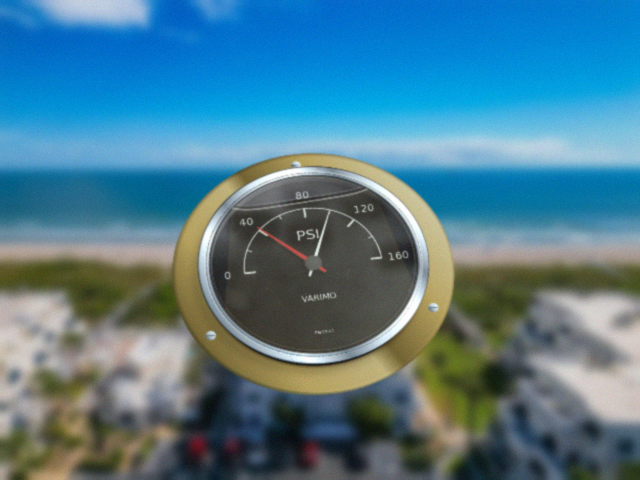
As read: 40 psi
